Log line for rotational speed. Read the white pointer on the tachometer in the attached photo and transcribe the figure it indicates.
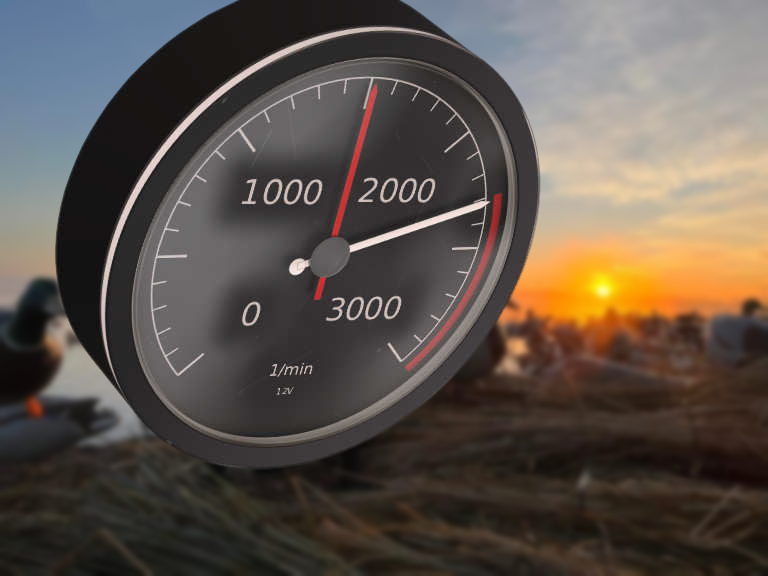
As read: 2300 rpm
